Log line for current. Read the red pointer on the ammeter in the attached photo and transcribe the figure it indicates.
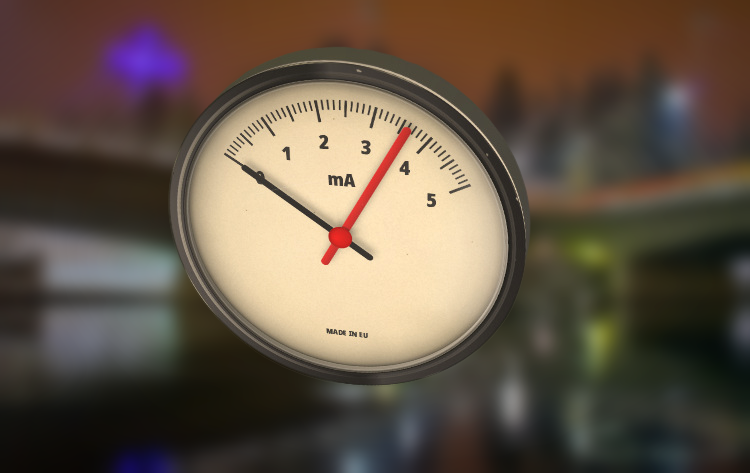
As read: 3.6 mA
